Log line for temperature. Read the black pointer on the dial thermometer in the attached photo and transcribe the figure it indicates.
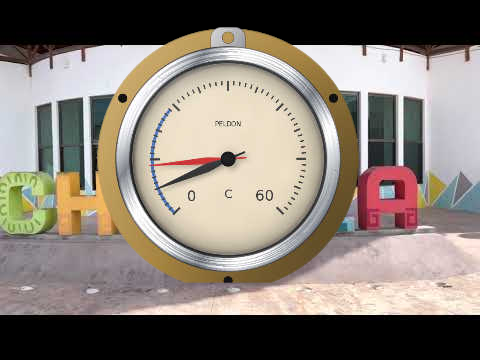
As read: 5 °C
